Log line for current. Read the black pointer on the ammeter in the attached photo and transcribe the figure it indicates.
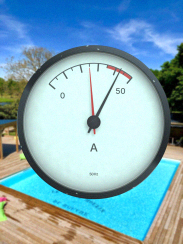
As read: 42.5 A
